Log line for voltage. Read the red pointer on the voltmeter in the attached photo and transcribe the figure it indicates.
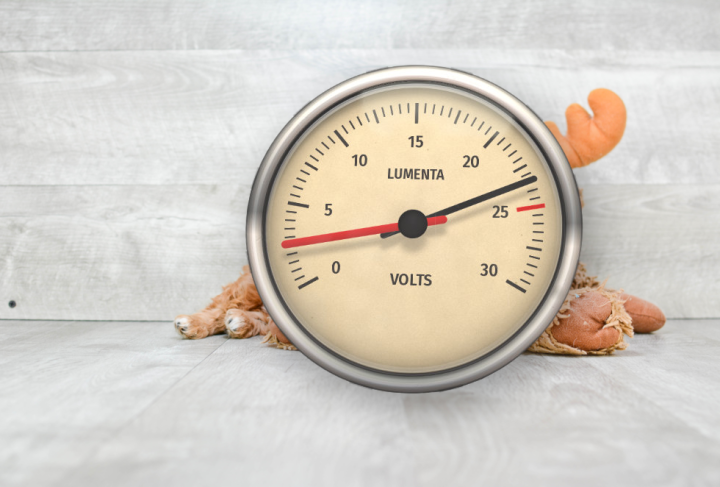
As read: 2.5 V
